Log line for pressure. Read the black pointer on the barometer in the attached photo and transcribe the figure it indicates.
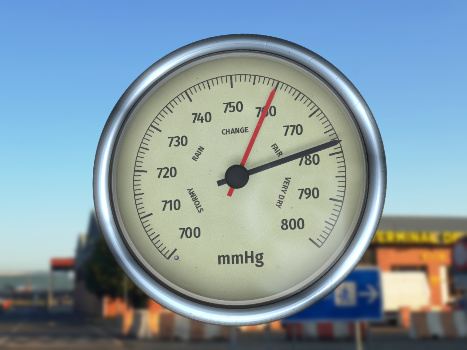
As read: 778 mmHg
